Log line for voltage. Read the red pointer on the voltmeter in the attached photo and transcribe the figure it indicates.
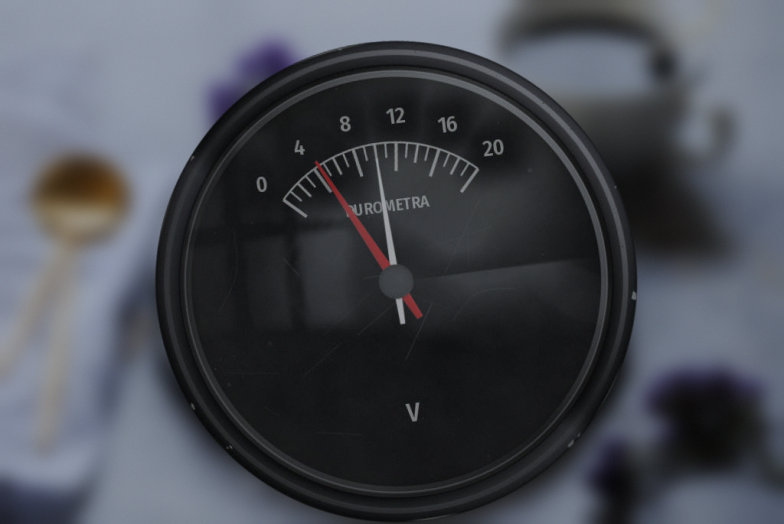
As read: 4.5 V
